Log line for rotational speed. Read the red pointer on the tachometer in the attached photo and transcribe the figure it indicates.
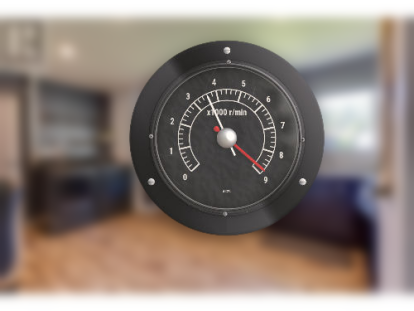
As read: 8800 rpm
